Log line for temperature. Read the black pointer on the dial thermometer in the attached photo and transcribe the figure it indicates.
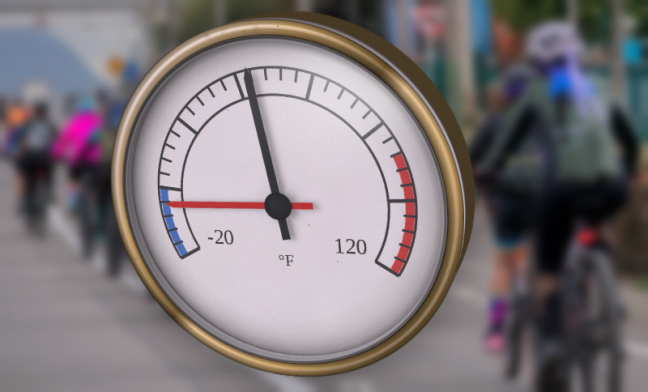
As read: 44 °F
